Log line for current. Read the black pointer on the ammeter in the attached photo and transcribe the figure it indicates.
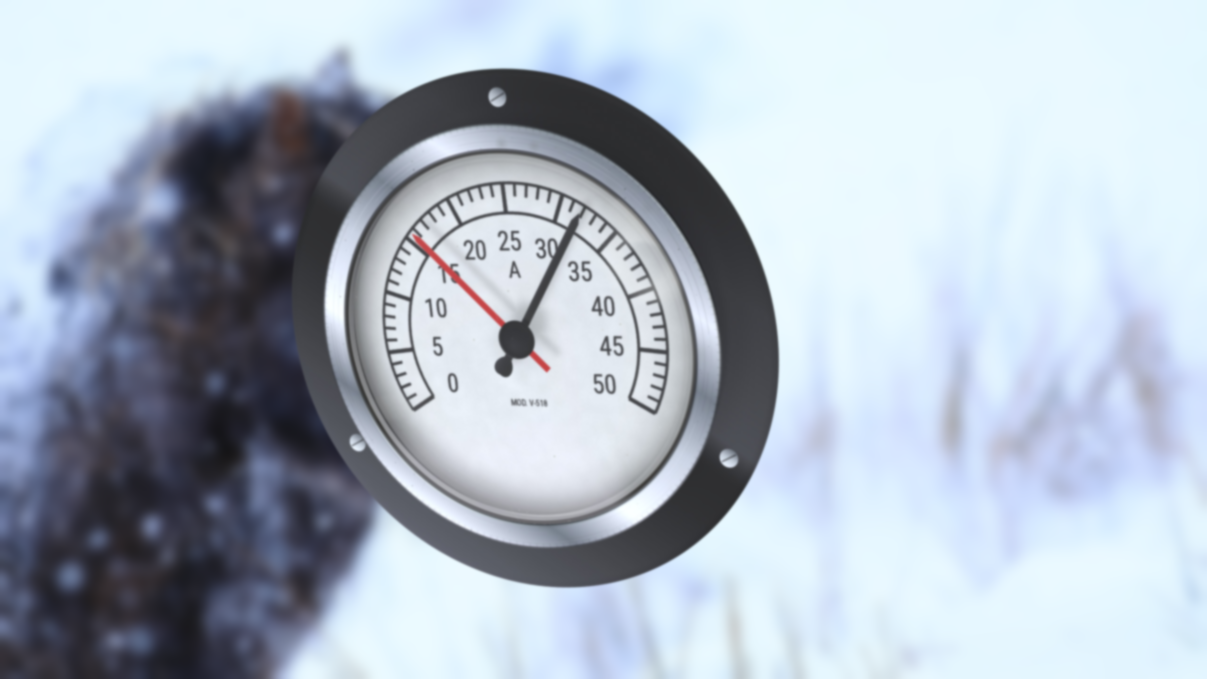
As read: 32 A
